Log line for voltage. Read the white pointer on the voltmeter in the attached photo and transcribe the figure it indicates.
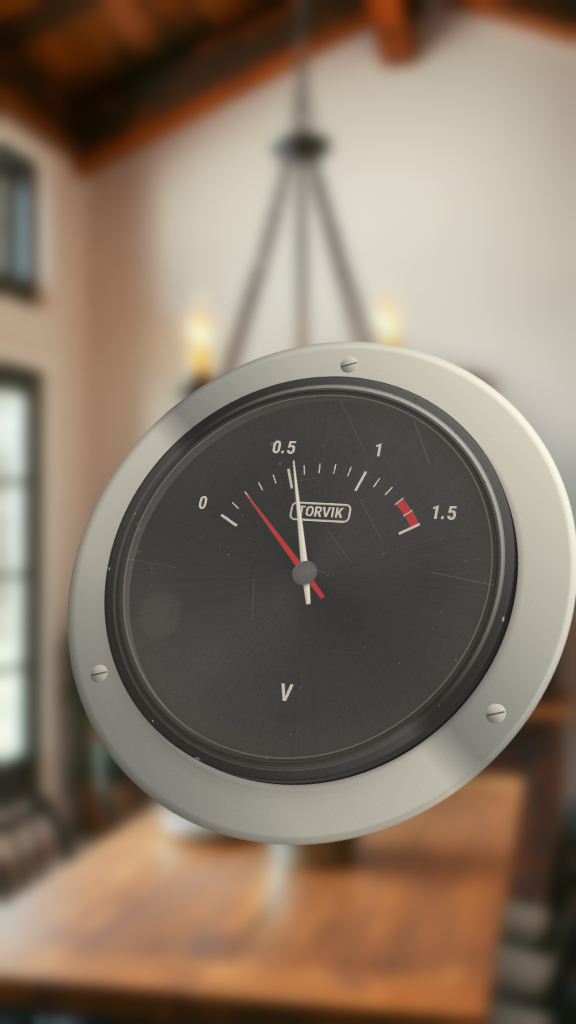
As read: 0.55 V
